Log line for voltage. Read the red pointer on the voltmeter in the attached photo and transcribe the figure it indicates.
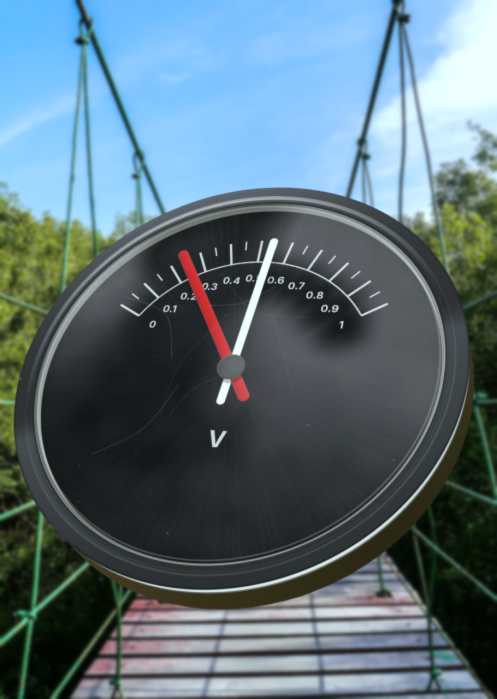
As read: 0.25 V
